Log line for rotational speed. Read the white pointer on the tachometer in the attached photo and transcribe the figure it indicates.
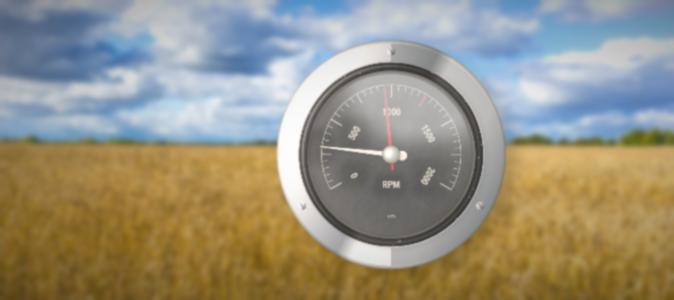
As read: 300 rpm
